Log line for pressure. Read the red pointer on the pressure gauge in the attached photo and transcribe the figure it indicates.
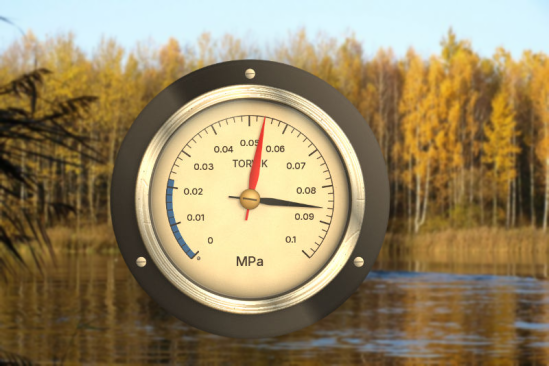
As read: 0.054 MPa
